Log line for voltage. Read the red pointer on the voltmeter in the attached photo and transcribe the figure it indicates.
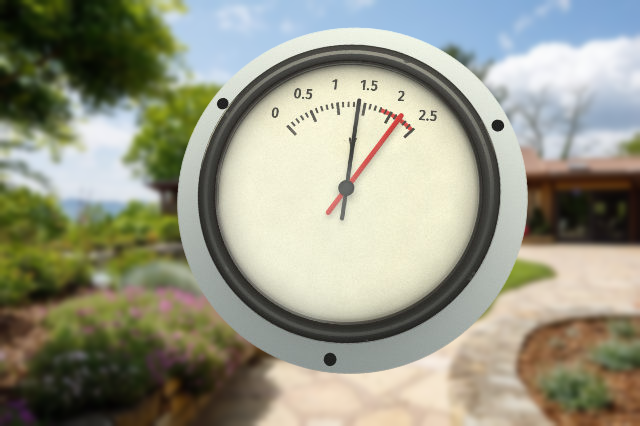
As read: 2.2 V
